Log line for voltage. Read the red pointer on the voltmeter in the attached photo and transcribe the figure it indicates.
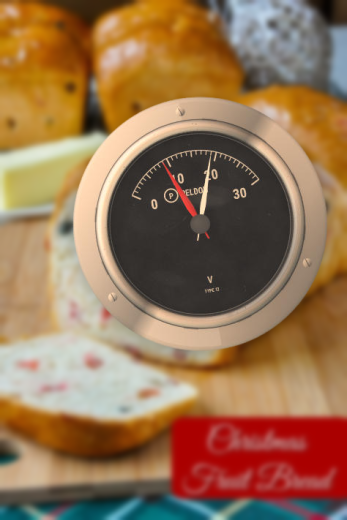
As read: 9 V
